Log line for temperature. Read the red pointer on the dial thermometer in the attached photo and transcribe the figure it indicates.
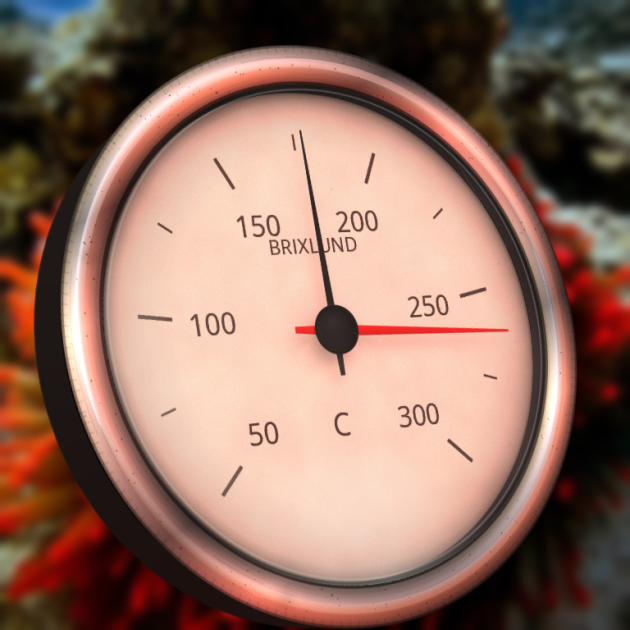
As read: 262.5 °C
